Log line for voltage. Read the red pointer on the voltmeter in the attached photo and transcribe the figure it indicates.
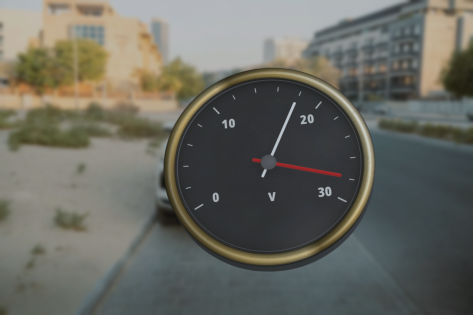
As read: 28 V
